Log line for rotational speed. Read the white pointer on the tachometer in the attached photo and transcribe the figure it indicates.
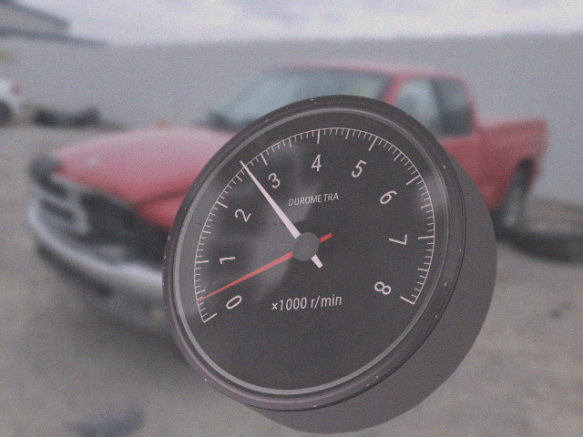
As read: 2700 rpm
